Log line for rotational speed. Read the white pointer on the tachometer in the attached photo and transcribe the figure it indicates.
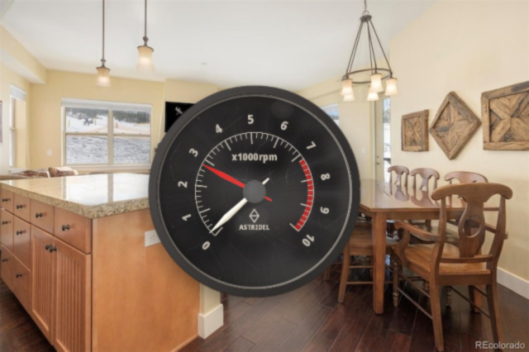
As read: 200 rpm
